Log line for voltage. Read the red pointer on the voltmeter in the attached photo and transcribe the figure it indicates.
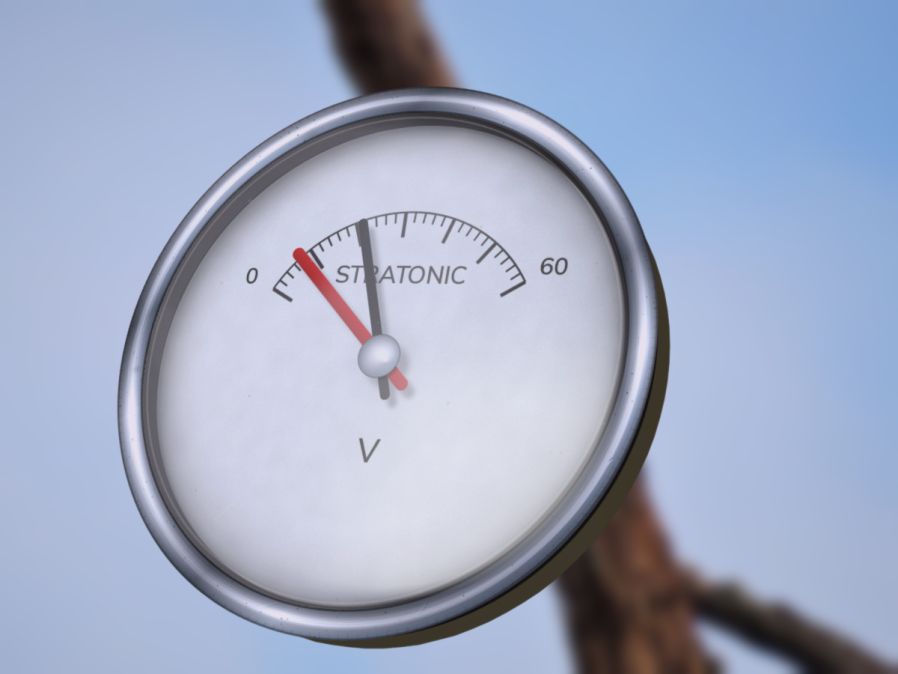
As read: 8 V
